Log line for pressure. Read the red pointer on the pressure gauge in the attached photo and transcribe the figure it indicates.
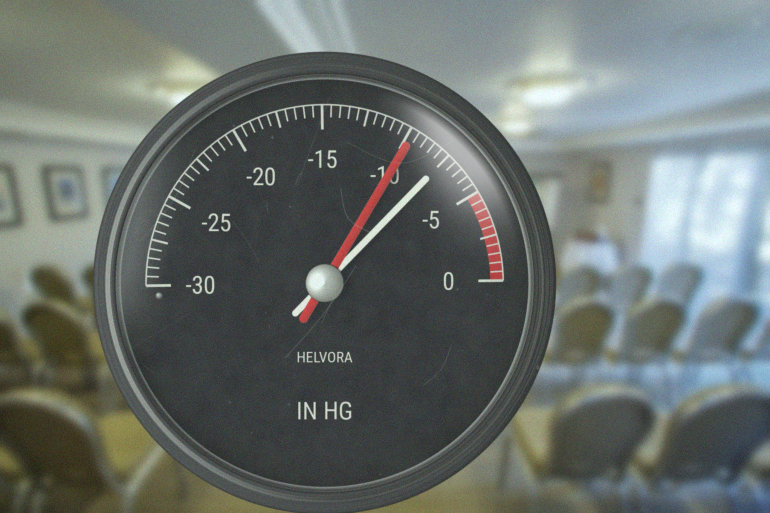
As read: -9.75 inHg
